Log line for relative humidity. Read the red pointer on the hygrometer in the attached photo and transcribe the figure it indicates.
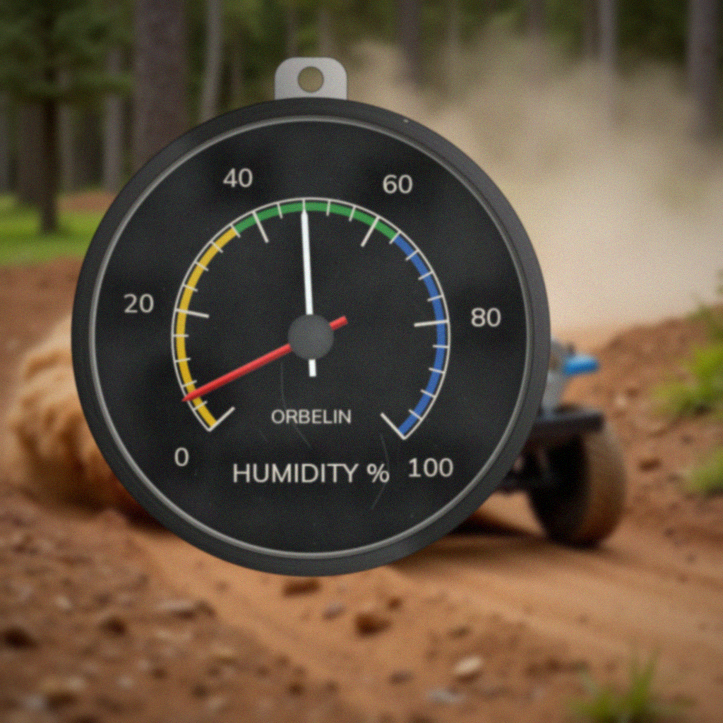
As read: 6 %
